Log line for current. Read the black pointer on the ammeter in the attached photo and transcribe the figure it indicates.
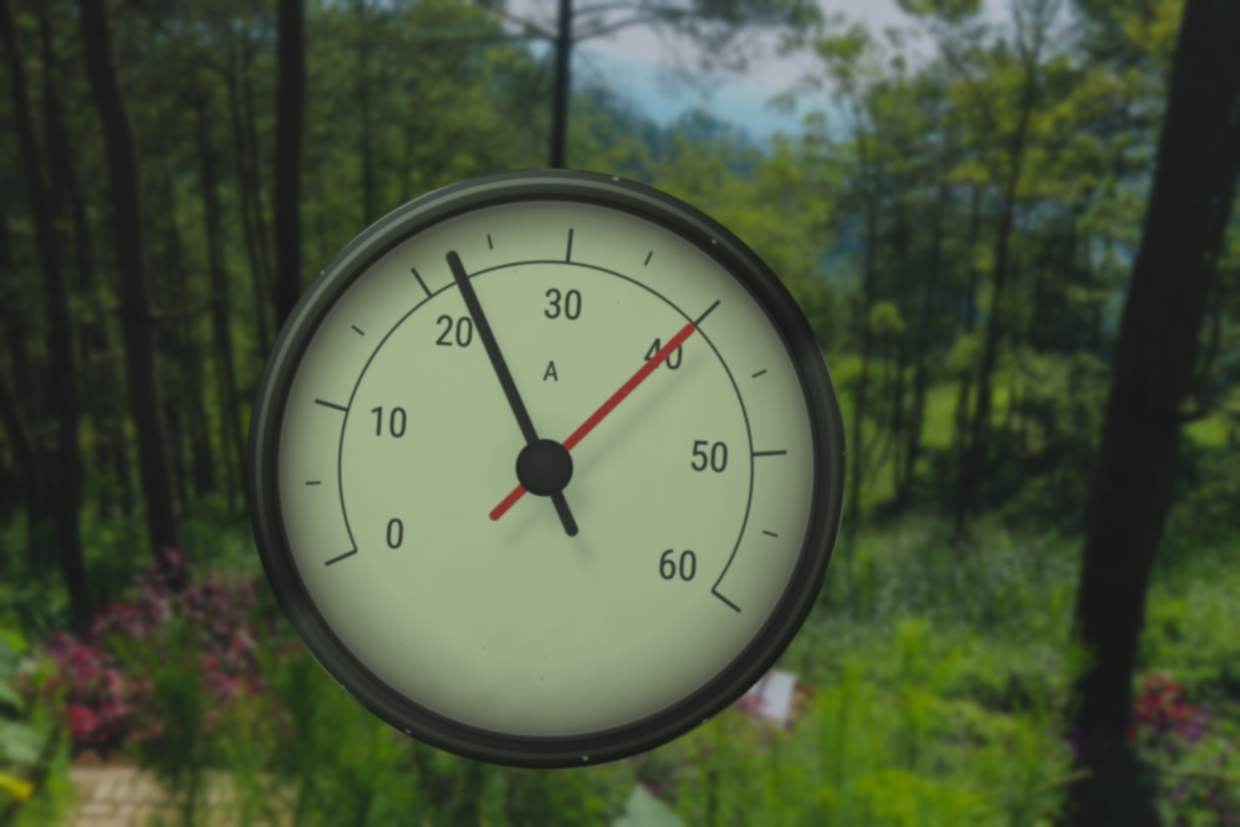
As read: 22.5 A
